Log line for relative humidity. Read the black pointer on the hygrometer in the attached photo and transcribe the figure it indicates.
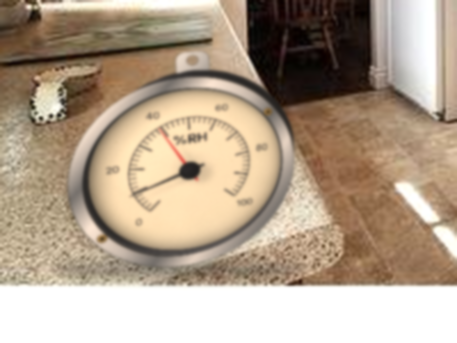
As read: 10 %
